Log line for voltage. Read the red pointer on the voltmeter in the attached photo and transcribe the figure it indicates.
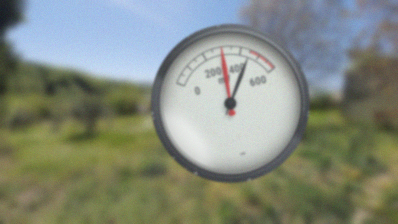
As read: 300 mV
